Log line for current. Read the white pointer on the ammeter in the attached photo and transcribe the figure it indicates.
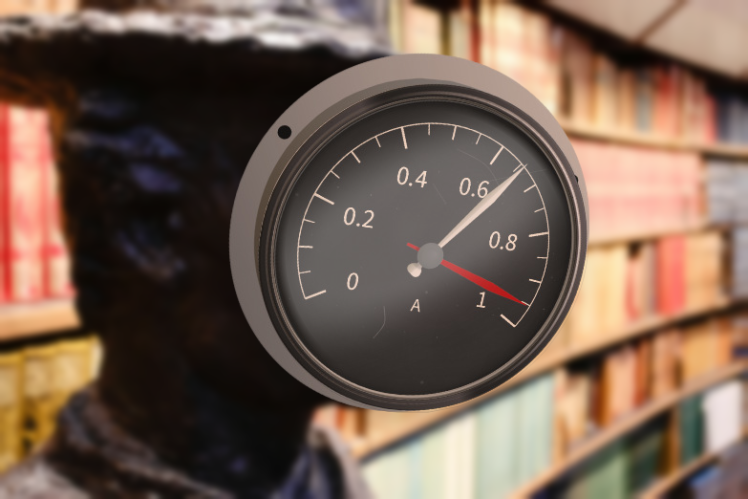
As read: 0.65 A
